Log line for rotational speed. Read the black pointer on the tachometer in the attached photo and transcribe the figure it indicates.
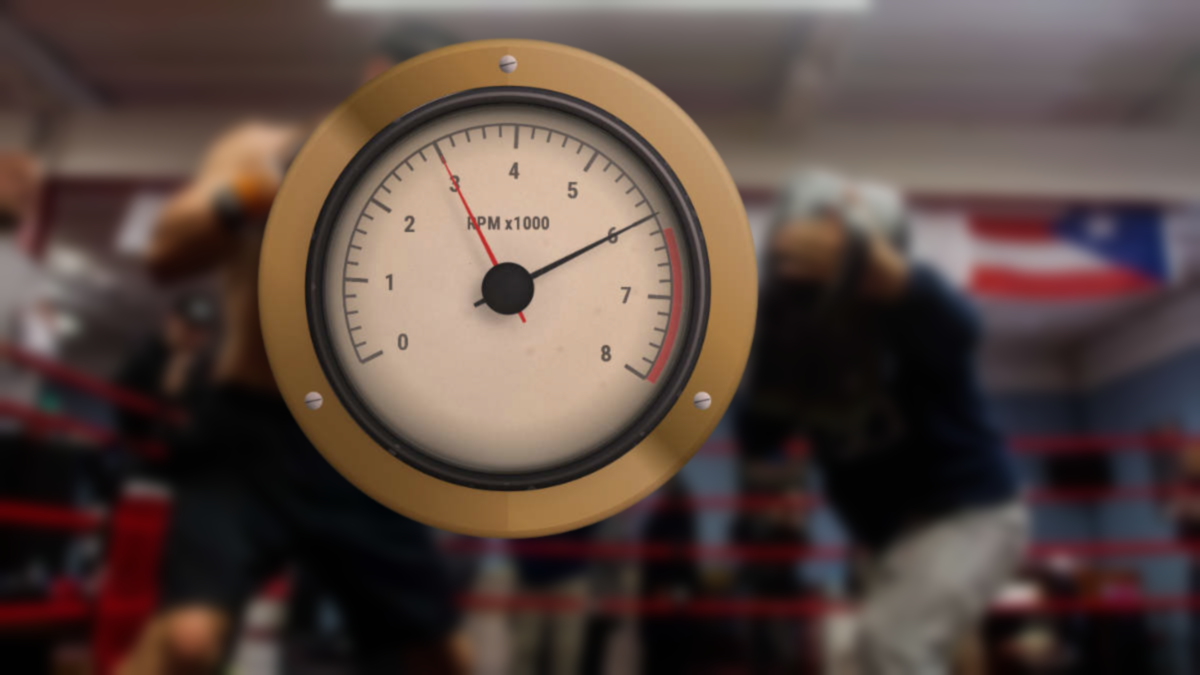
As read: 6000 rpm
